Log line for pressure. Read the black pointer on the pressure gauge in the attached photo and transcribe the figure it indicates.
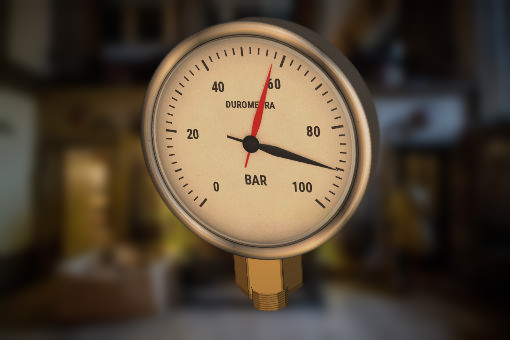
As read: 90 bar
